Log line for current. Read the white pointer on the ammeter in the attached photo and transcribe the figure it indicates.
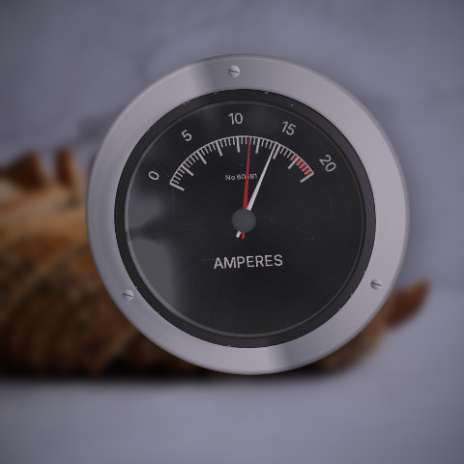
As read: 14.5 A
